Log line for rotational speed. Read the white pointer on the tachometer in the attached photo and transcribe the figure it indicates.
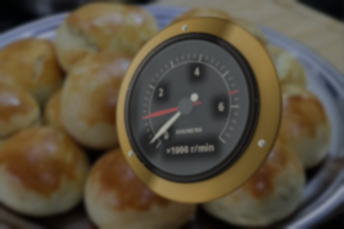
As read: 200 rpm
